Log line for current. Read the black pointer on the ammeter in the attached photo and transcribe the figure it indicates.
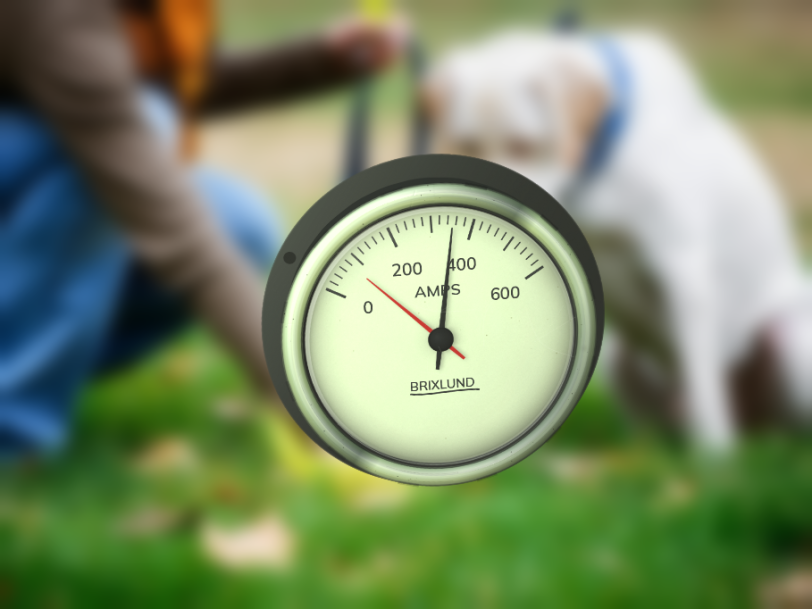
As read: 350 A
